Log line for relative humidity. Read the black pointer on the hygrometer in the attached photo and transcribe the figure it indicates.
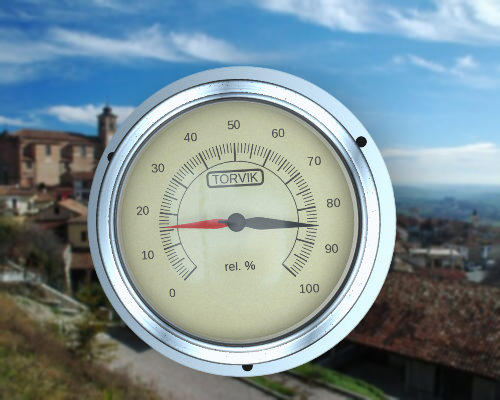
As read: 85 %
